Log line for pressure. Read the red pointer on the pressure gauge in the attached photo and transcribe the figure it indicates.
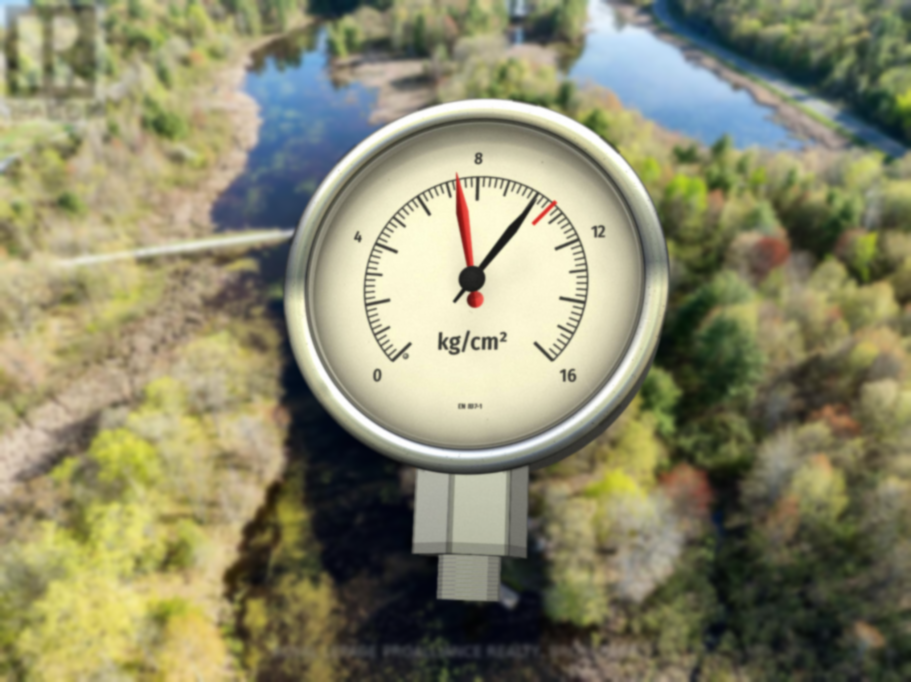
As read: 7.4 kg/cm²
